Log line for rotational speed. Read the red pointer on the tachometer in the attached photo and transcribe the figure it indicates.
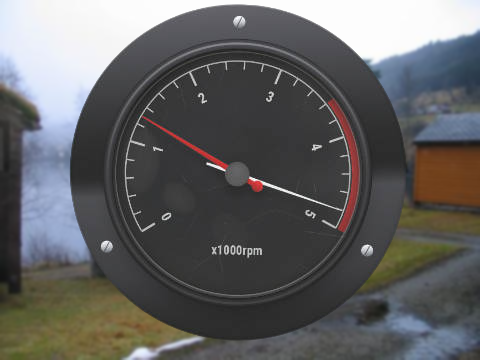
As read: 1300 rpm
